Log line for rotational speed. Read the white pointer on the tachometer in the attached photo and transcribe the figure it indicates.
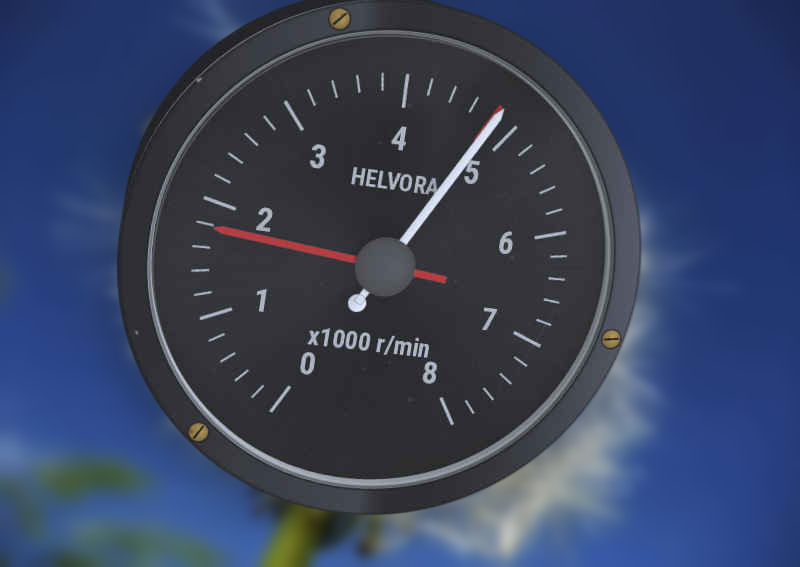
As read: 4800 rpm
